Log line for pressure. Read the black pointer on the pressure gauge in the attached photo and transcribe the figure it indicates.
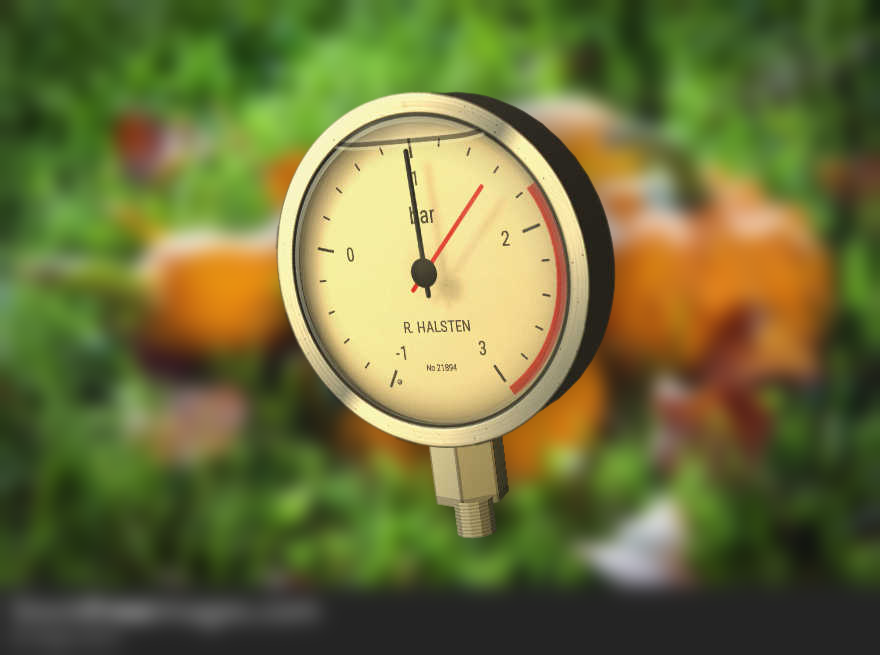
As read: 1 bar
